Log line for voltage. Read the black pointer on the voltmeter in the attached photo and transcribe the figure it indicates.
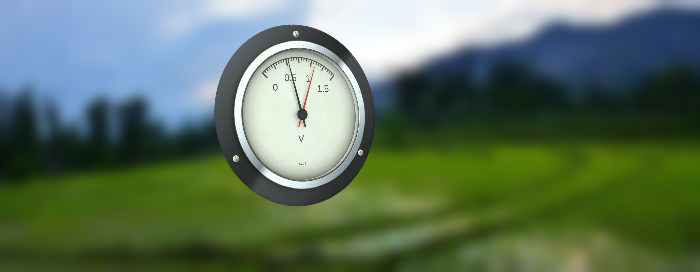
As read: 0.5 V
